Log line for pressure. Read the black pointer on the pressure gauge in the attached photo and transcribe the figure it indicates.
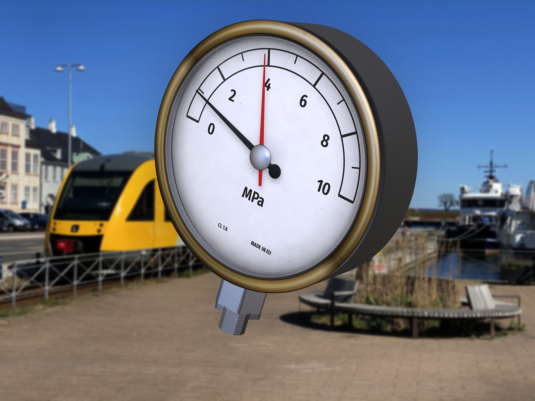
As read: 1 MPa
